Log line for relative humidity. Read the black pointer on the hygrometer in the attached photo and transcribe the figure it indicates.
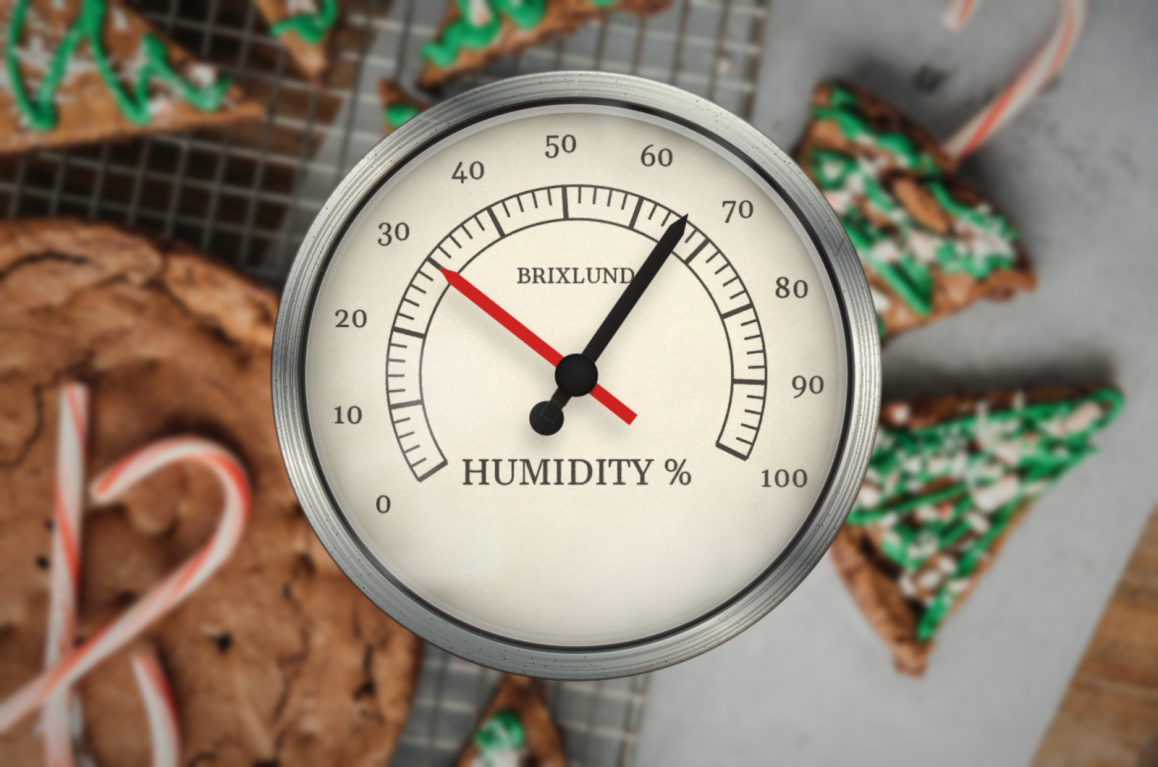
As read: 66 %
